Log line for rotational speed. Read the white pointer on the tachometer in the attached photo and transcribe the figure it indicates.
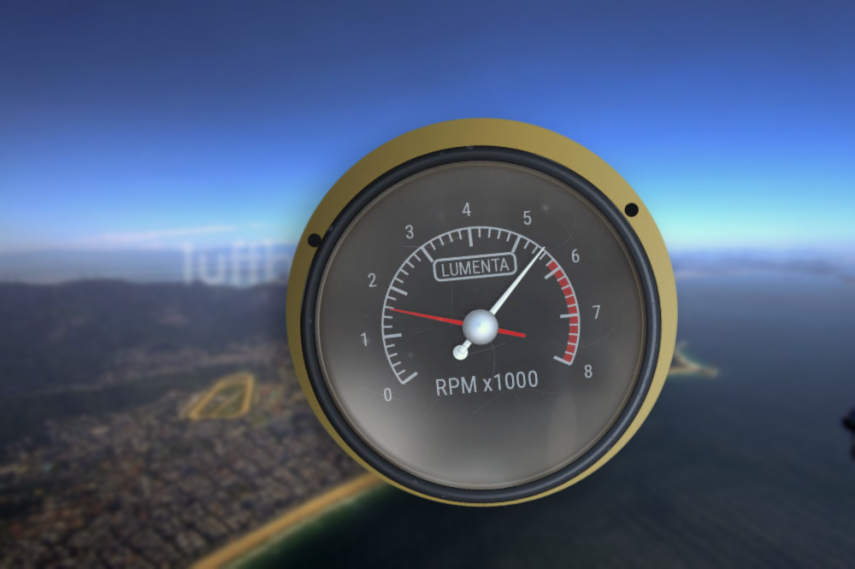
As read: 5500 rpm
